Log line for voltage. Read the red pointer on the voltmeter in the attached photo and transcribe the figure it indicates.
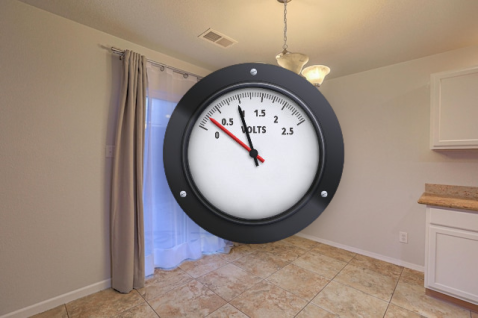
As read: 0.25 V
